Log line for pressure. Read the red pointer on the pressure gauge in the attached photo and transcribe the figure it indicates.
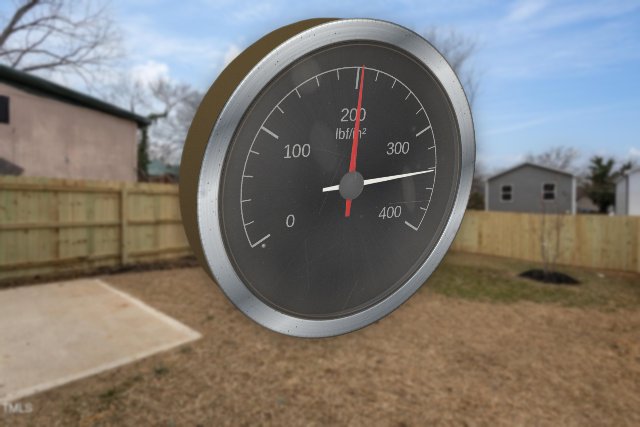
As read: 200 psi
